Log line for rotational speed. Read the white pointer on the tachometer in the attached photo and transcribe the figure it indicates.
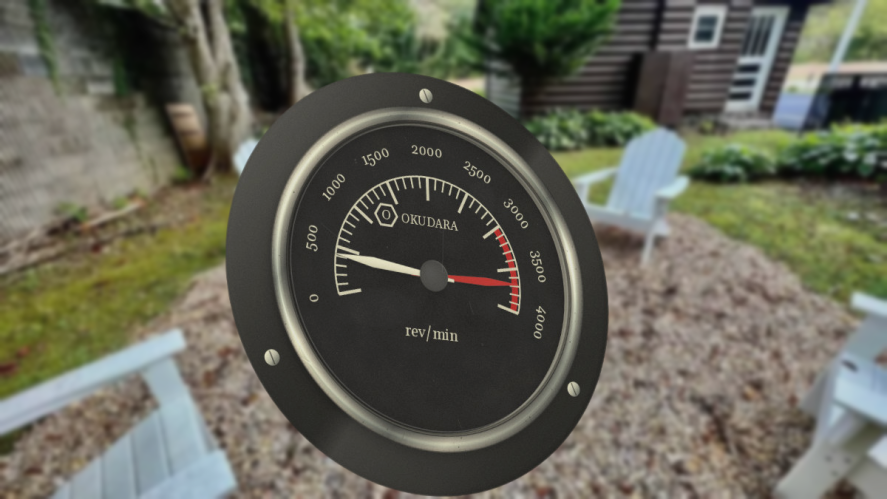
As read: 400 rpm
